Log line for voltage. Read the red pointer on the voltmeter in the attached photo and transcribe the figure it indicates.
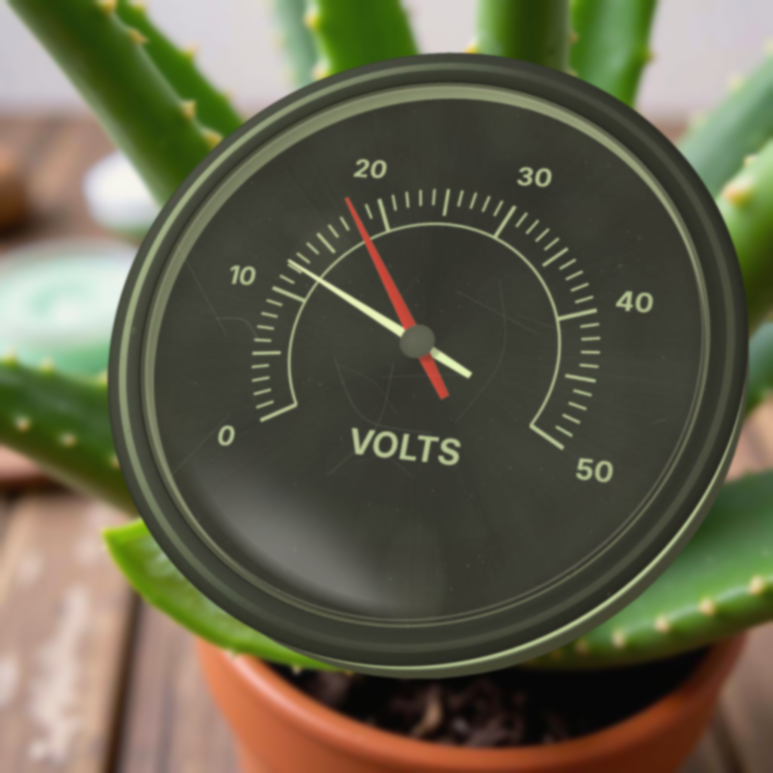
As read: 18 V
